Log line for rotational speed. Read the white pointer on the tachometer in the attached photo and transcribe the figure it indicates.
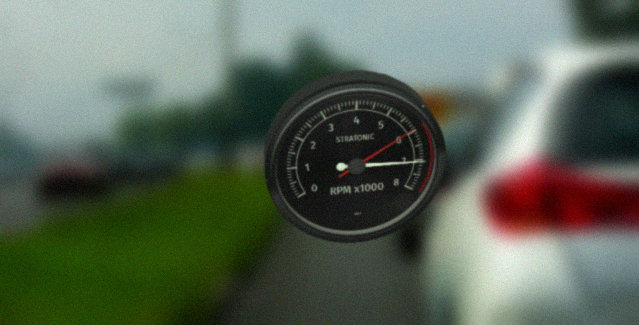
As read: 7000 rpm
